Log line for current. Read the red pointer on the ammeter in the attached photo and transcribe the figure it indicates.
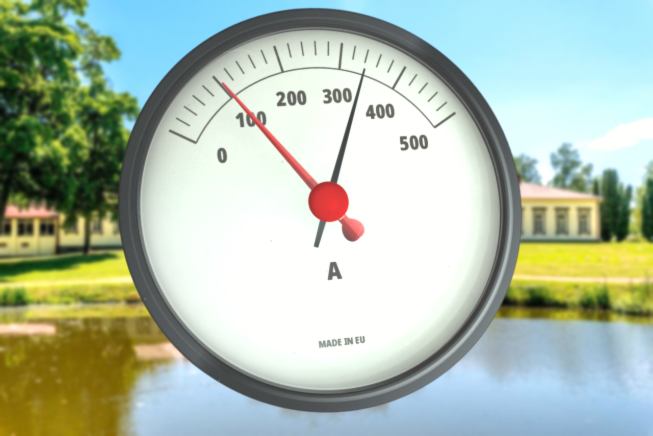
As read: 100 A
